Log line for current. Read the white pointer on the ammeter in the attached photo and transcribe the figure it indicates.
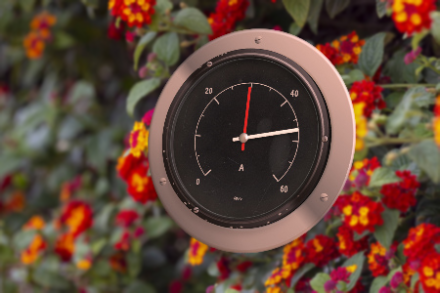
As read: 47.5 A
